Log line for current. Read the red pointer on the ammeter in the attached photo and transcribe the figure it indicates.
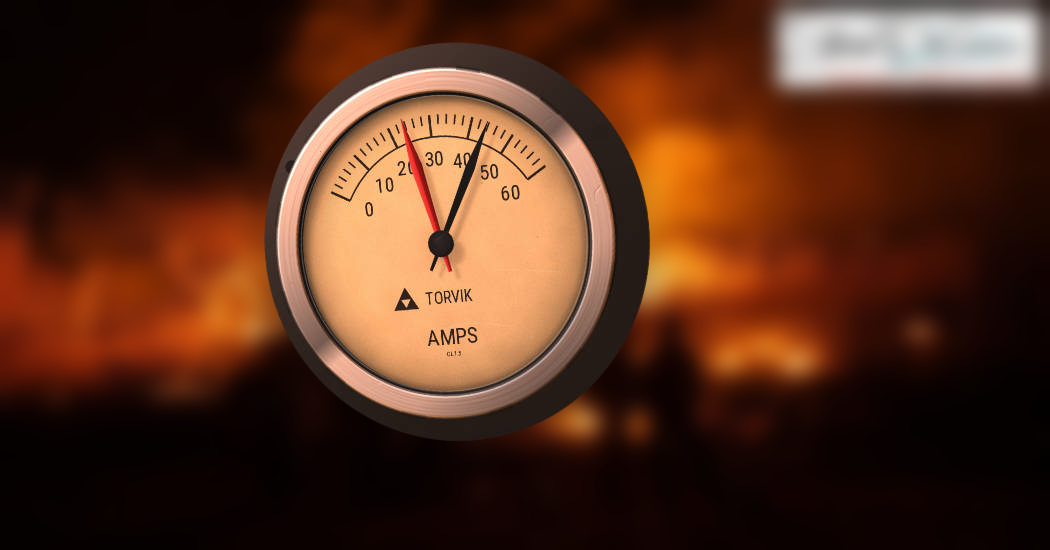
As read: 24 A
